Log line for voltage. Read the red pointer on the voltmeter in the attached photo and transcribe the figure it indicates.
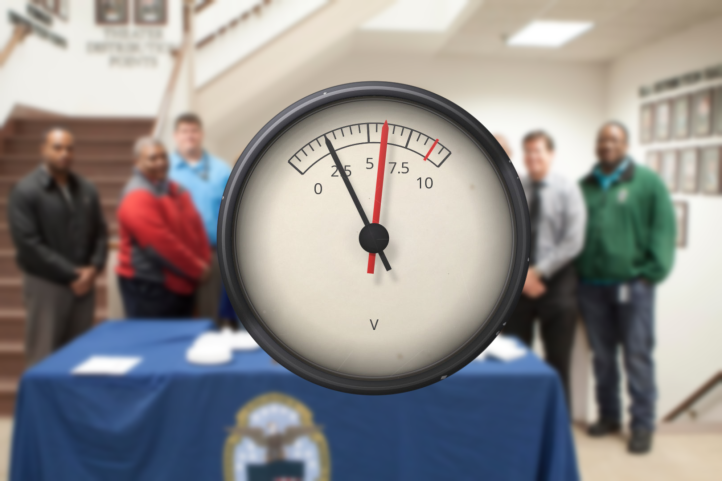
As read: 6 V
